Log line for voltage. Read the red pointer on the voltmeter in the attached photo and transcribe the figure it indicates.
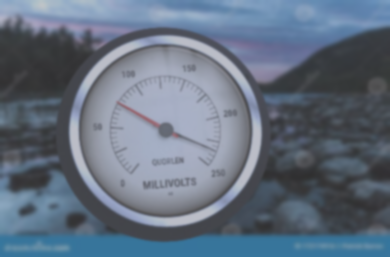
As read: 75 mV
